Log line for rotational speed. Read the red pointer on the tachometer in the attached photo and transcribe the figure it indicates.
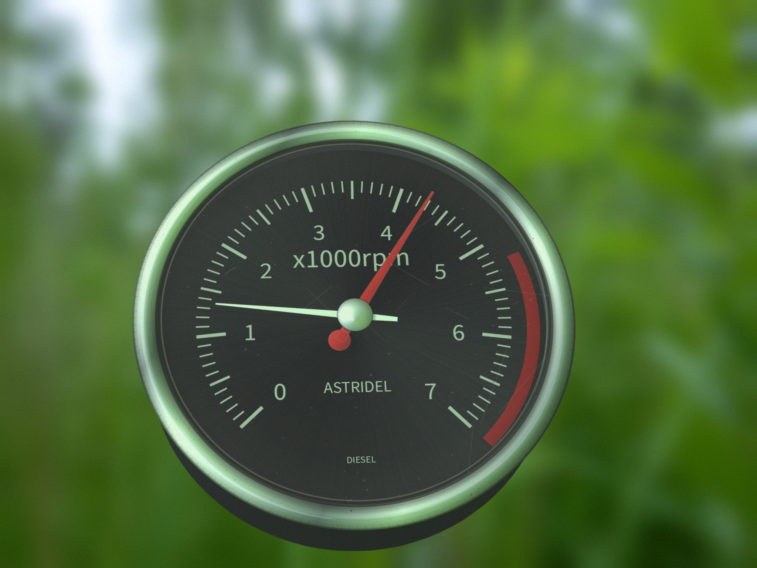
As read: 4300 rpm
